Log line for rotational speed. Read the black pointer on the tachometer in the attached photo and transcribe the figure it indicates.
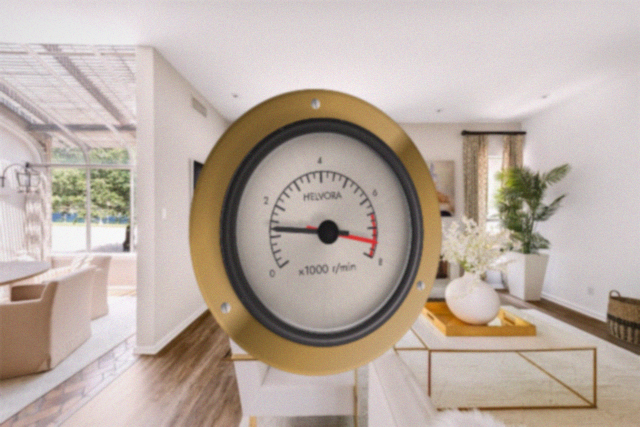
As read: 1250 rpm
